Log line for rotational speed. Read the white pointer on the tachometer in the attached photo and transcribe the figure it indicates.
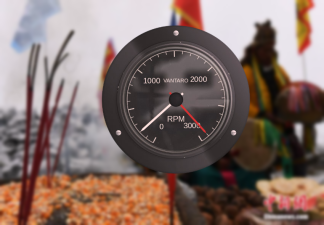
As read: 200 rpm
